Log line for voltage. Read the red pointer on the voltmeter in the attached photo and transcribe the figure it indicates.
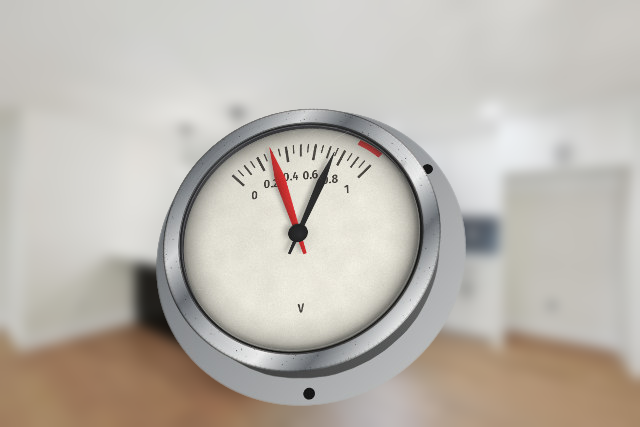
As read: 0.3 V
